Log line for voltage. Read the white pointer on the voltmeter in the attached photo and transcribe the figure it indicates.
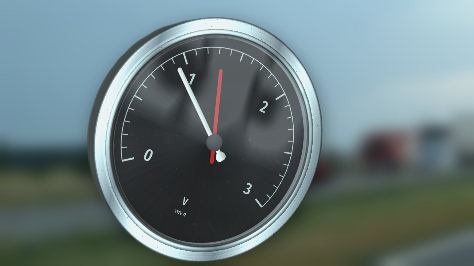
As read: 0.9 V
